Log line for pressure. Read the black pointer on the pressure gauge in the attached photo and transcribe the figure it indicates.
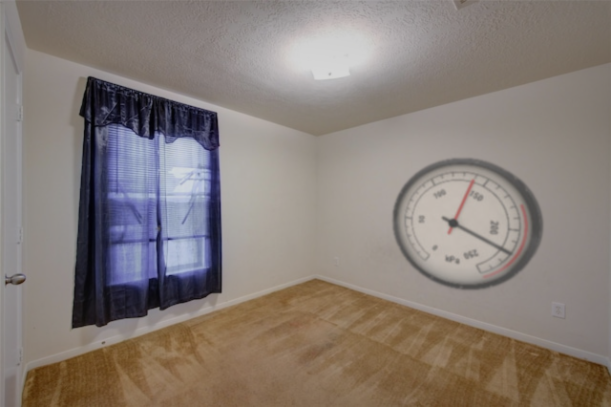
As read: 220 kPa
